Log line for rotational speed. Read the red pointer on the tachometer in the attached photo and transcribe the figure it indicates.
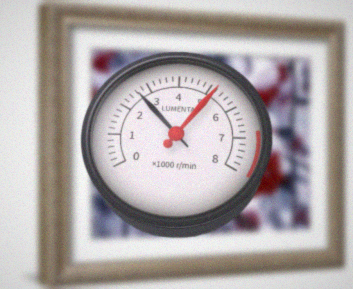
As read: 5200 rpm
